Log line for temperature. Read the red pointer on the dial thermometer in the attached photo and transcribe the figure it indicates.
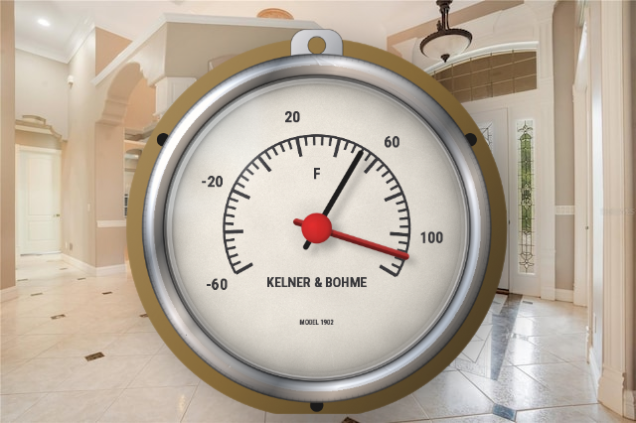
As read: 110 °F
